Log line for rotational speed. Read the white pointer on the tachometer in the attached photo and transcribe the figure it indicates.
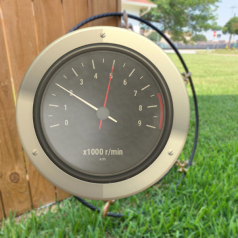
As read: 2000 rpm
